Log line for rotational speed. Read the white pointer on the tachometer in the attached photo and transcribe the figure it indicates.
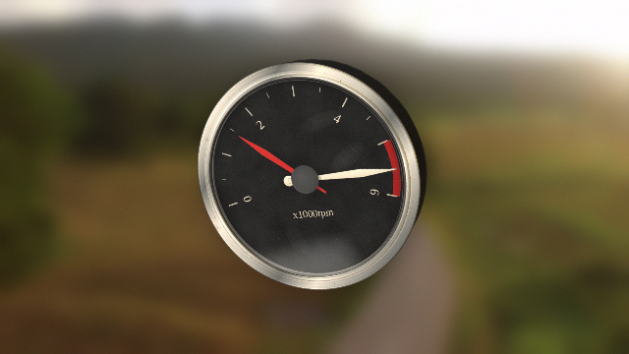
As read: 5500 rpm
